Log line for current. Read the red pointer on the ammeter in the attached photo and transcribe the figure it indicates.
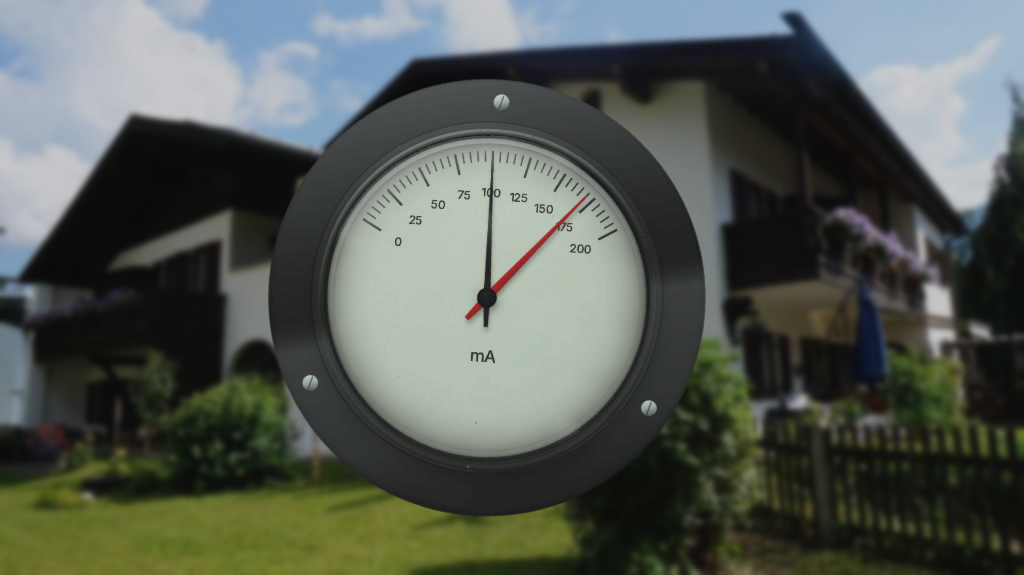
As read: 170 mA
